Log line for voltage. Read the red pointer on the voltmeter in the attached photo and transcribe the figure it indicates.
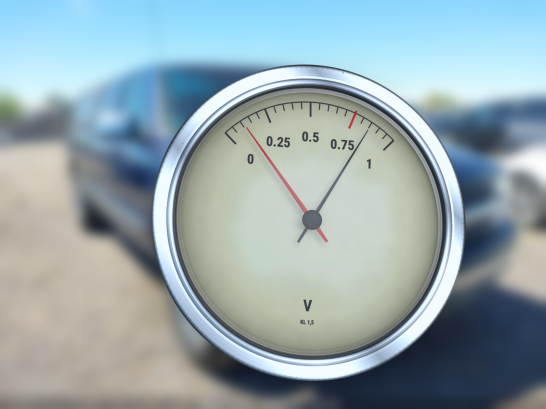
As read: 0.1 V
